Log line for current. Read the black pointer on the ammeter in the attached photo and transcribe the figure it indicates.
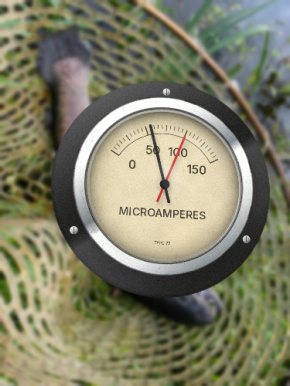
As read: 55 µA
